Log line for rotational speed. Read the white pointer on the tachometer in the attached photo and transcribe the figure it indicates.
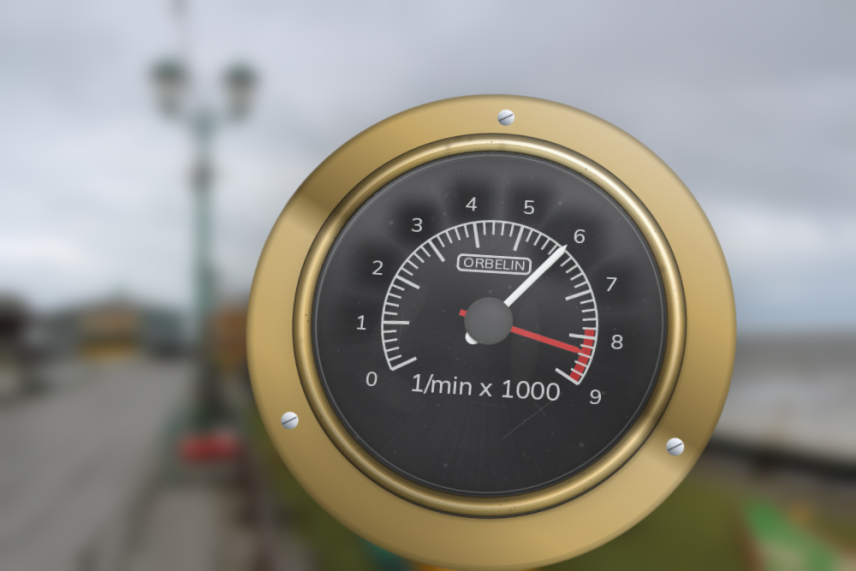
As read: 6000 rpm
